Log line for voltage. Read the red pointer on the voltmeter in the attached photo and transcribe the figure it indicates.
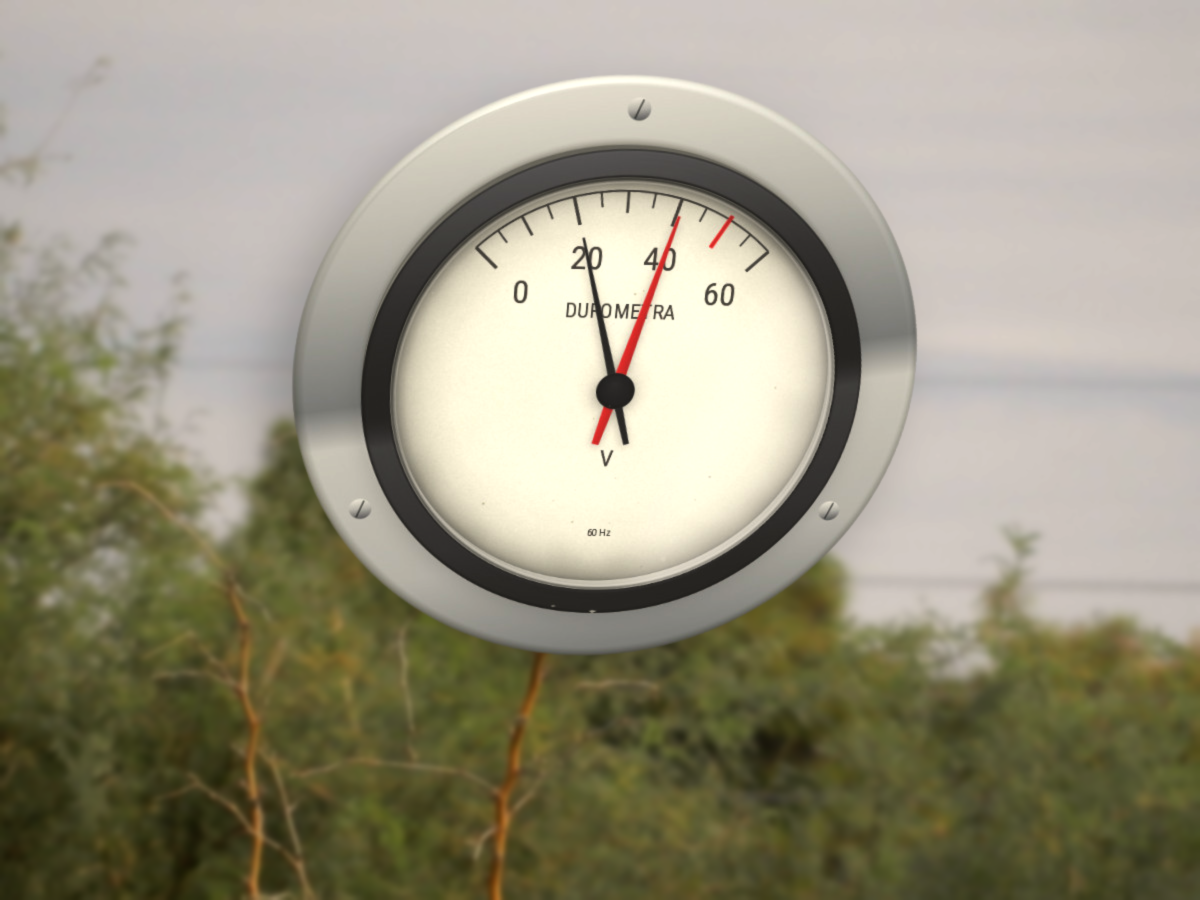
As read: 40 V
